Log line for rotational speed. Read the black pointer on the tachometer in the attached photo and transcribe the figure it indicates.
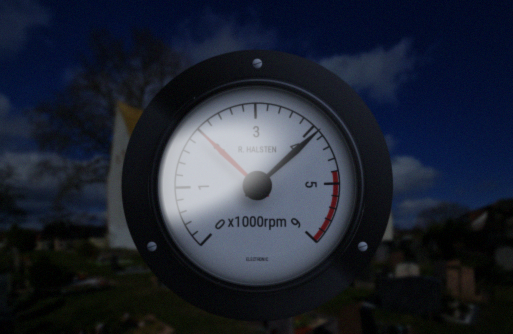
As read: 4100 rpm
